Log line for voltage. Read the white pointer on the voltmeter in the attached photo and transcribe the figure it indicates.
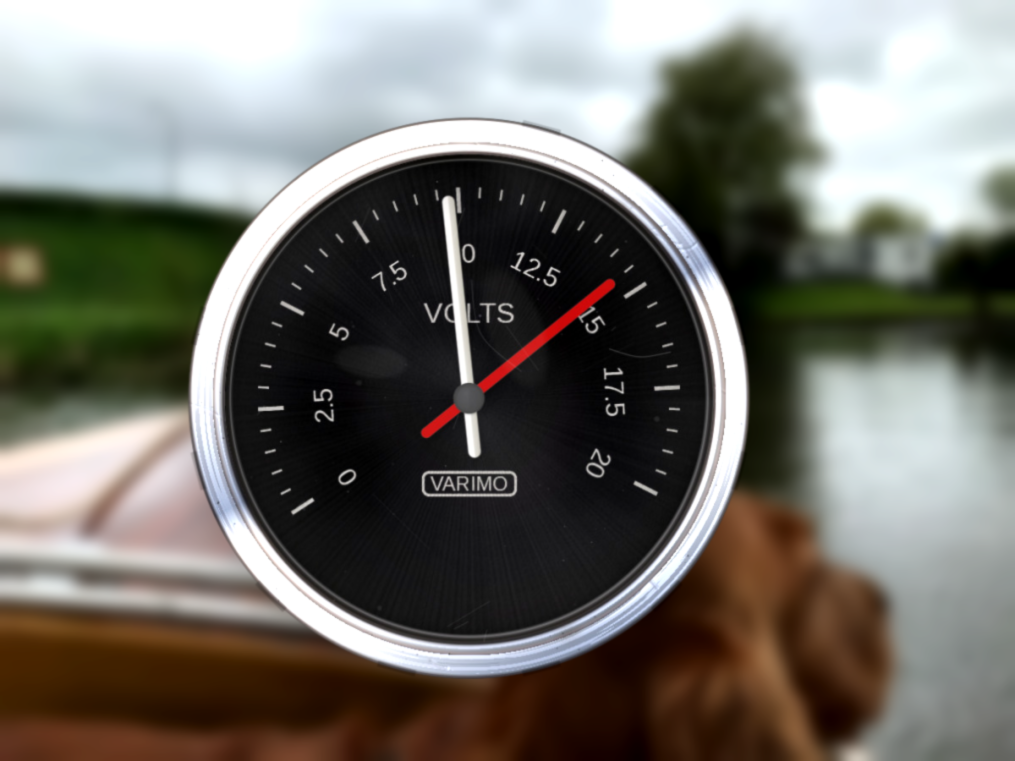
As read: 9.75 V
